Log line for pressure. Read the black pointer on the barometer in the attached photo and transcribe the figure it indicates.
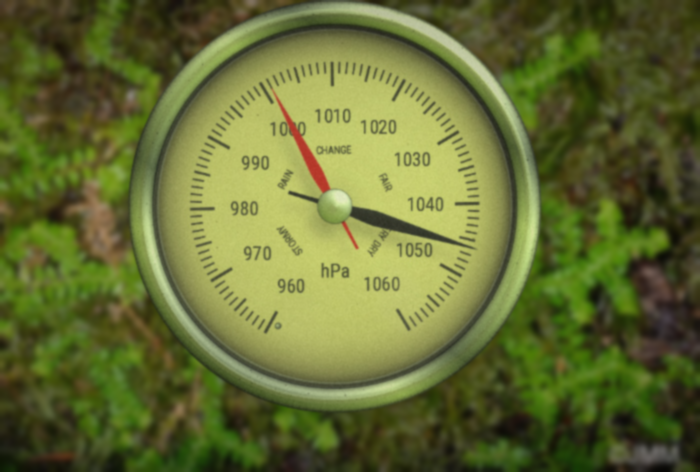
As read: 1046 hPa
